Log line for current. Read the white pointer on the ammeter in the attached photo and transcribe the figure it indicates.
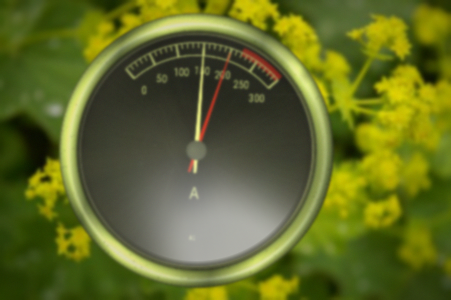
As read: 150 A
